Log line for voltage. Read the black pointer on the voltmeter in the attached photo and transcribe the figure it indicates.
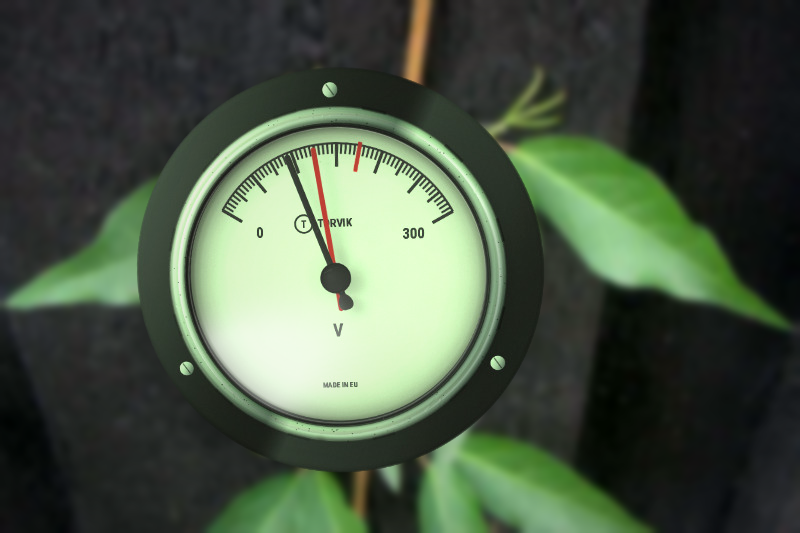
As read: 95 V
